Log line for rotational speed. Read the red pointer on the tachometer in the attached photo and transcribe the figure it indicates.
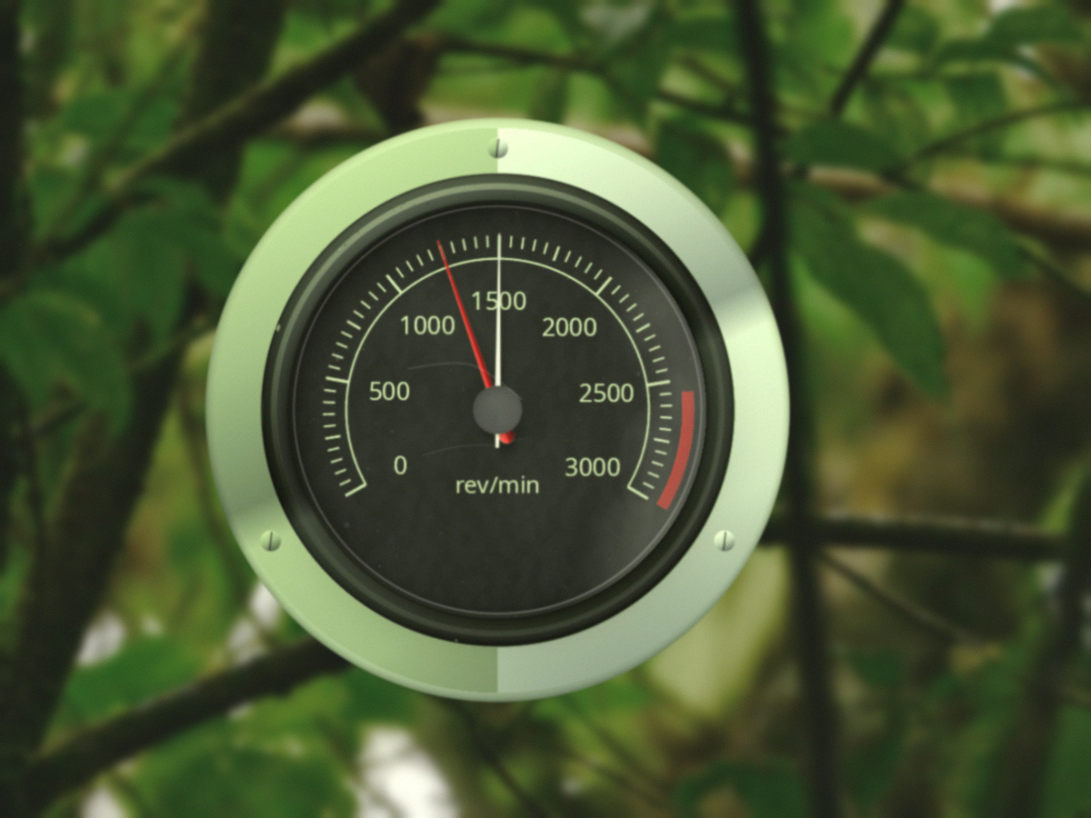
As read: 1250 rpm
